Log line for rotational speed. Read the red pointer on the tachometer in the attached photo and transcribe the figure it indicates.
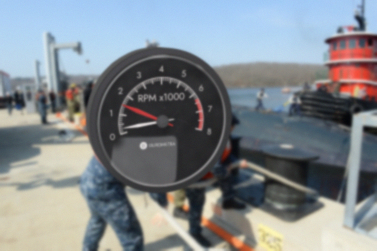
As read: 1500 rpm
